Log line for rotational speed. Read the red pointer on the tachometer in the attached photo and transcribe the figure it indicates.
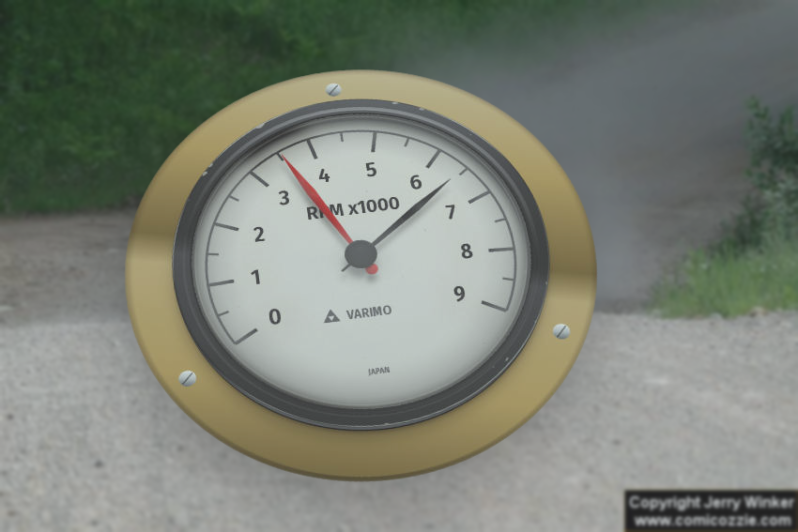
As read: 3500 rpm
